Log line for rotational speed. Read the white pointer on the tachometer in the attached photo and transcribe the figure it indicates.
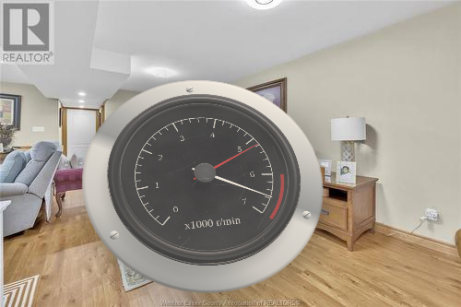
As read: 6600 rpm
